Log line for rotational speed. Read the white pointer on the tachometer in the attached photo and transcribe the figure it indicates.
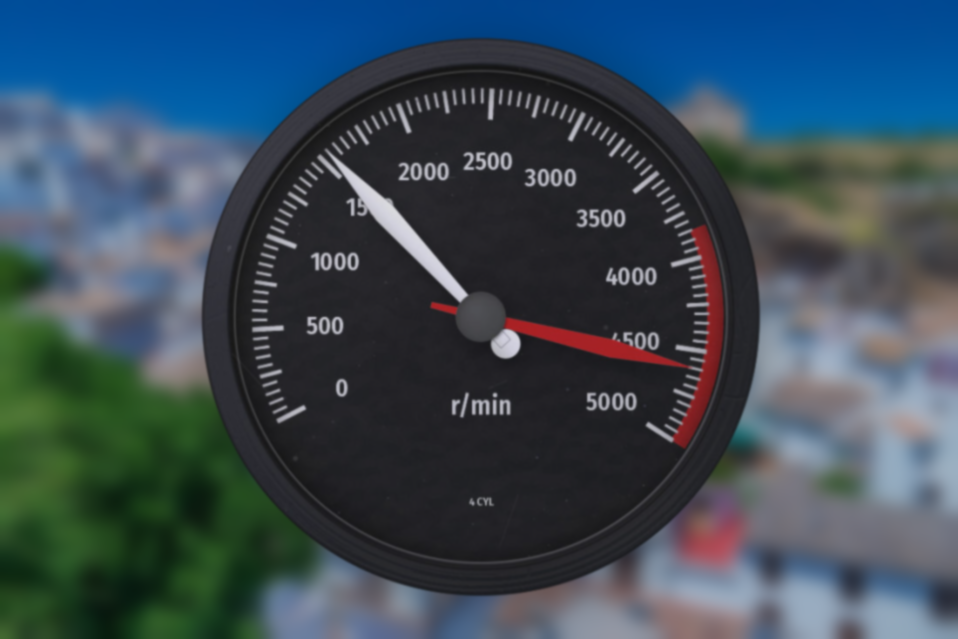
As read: 1550 rpm
